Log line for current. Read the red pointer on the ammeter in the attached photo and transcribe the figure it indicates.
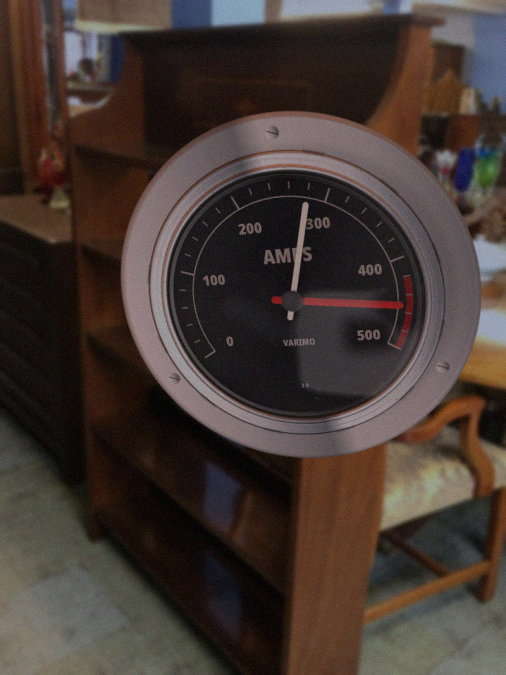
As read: 450 A
